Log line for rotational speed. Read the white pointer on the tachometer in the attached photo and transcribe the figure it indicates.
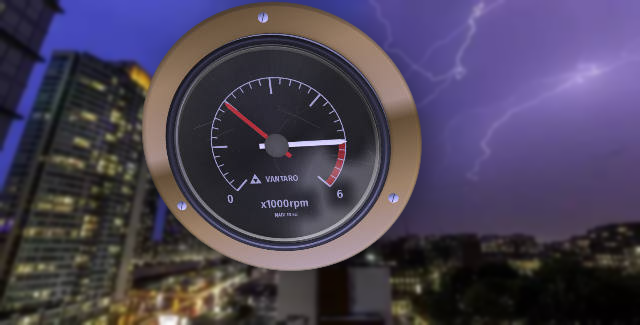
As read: 5000 rpm
